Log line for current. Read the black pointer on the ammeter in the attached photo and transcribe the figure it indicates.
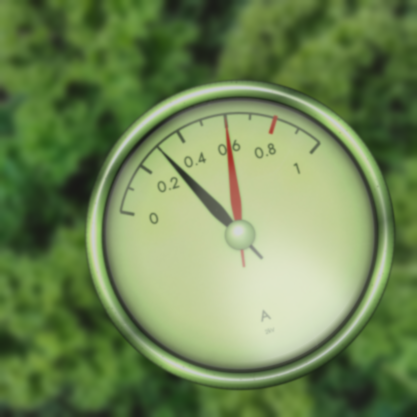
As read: 0.3 A
